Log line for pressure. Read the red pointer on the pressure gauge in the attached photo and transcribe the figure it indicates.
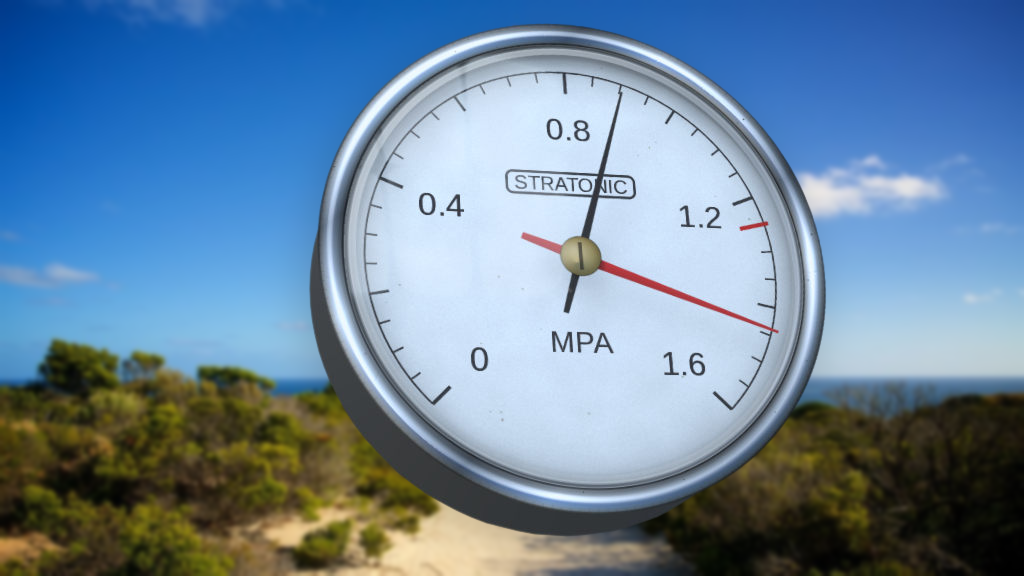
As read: 1.45 MPa
